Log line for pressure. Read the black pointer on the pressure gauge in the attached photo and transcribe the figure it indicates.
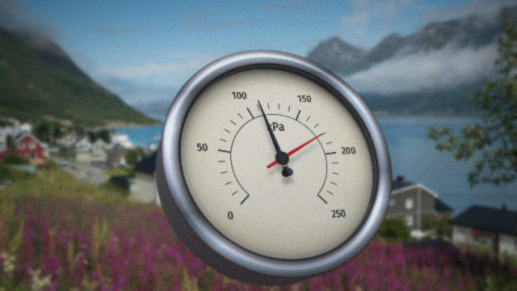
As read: 110 kPa
